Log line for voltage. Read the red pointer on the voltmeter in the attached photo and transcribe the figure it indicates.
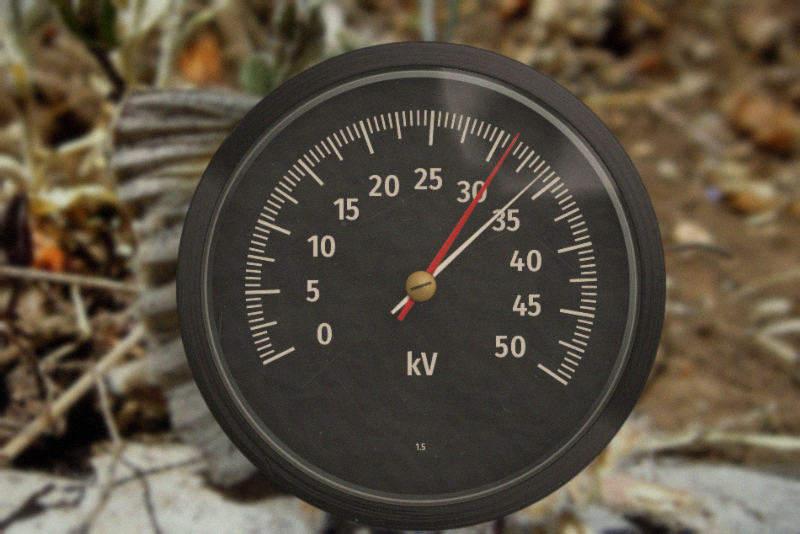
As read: 31 kV
